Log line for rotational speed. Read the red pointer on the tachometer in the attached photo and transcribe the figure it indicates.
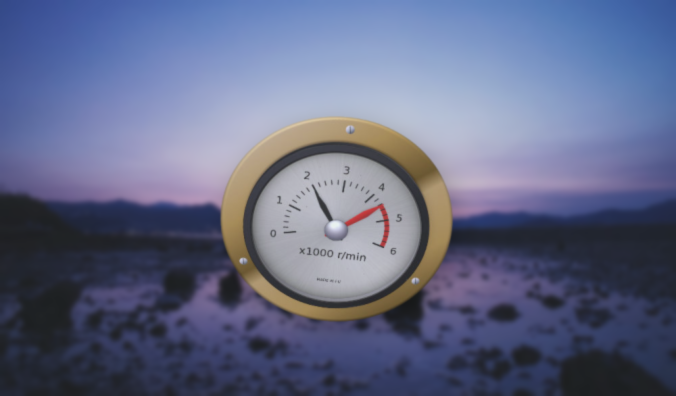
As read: 4400 rpm
